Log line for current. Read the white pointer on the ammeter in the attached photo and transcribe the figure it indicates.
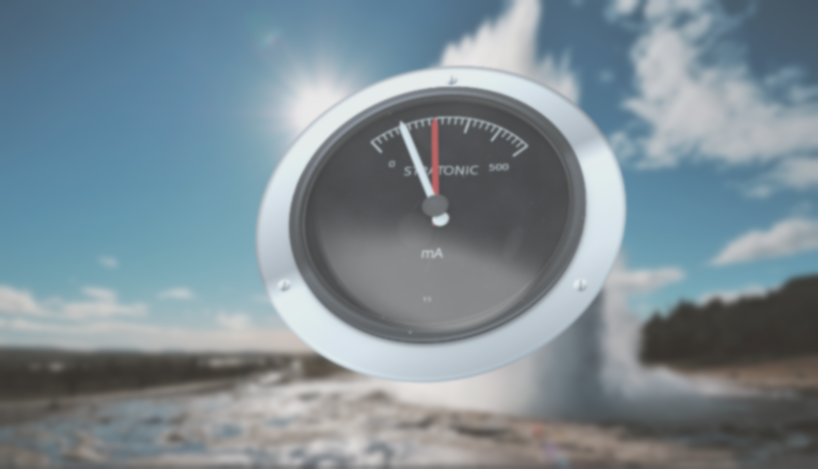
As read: 100 mA
